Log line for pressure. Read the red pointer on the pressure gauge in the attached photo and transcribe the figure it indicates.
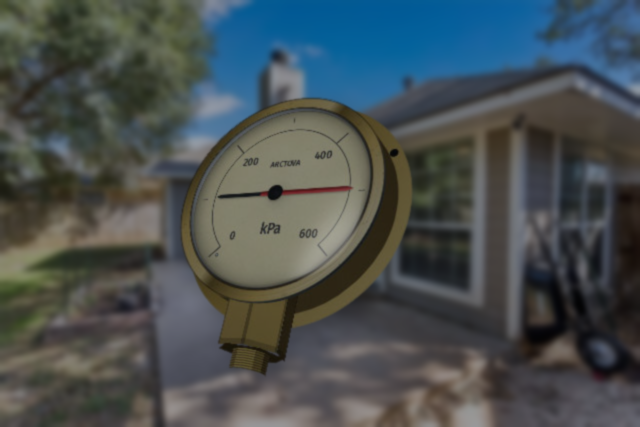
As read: 500 kPa
